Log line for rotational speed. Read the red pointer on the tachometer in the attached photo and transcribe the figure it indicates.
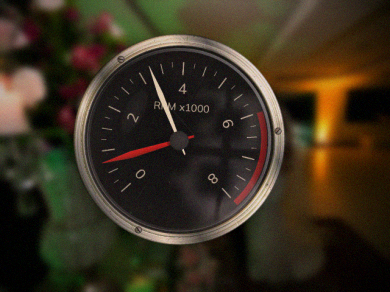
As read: 750 rpm
